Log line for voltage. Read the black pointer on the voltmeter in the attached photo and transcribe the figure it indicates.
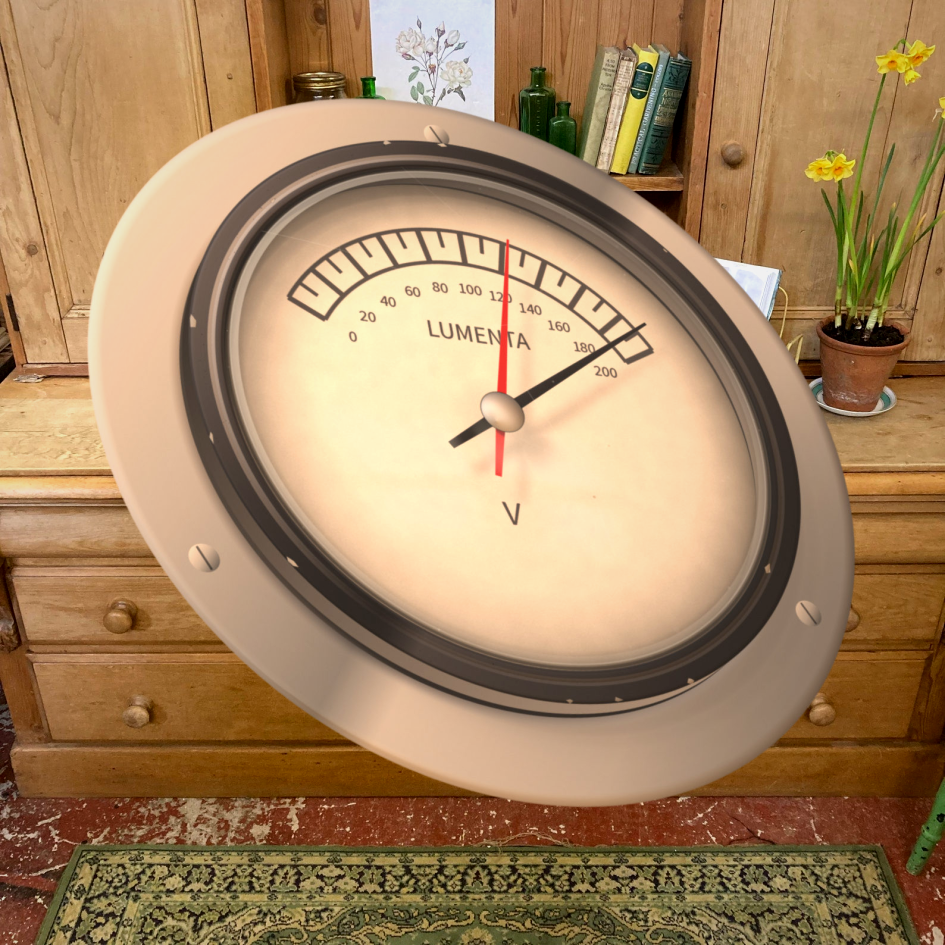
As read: 190 V
